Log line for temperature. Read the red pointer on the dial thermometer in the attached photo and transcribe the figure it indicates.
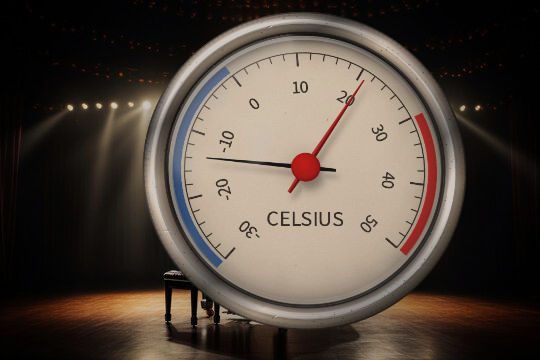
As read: 21 °C
